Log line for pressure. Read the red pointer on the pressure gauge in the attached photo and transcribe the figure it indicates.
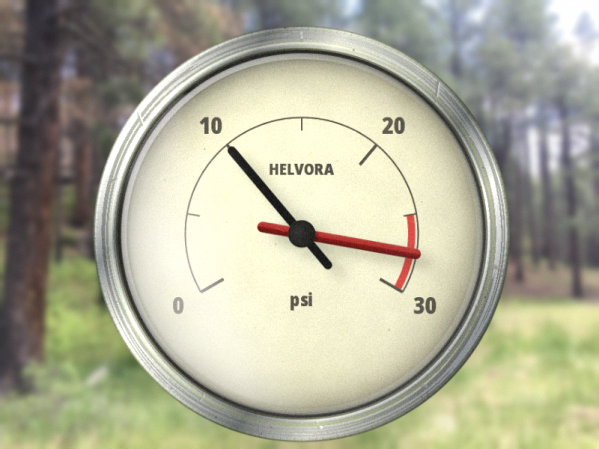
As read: 27.5 psi
